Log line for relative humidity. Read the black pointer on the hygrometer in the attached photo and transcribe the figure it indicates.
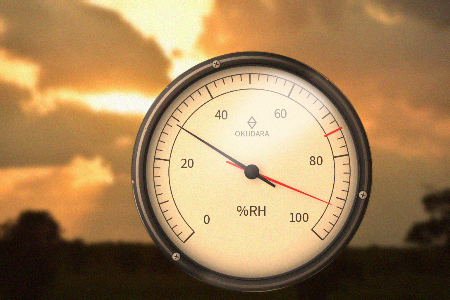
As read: 29 %
